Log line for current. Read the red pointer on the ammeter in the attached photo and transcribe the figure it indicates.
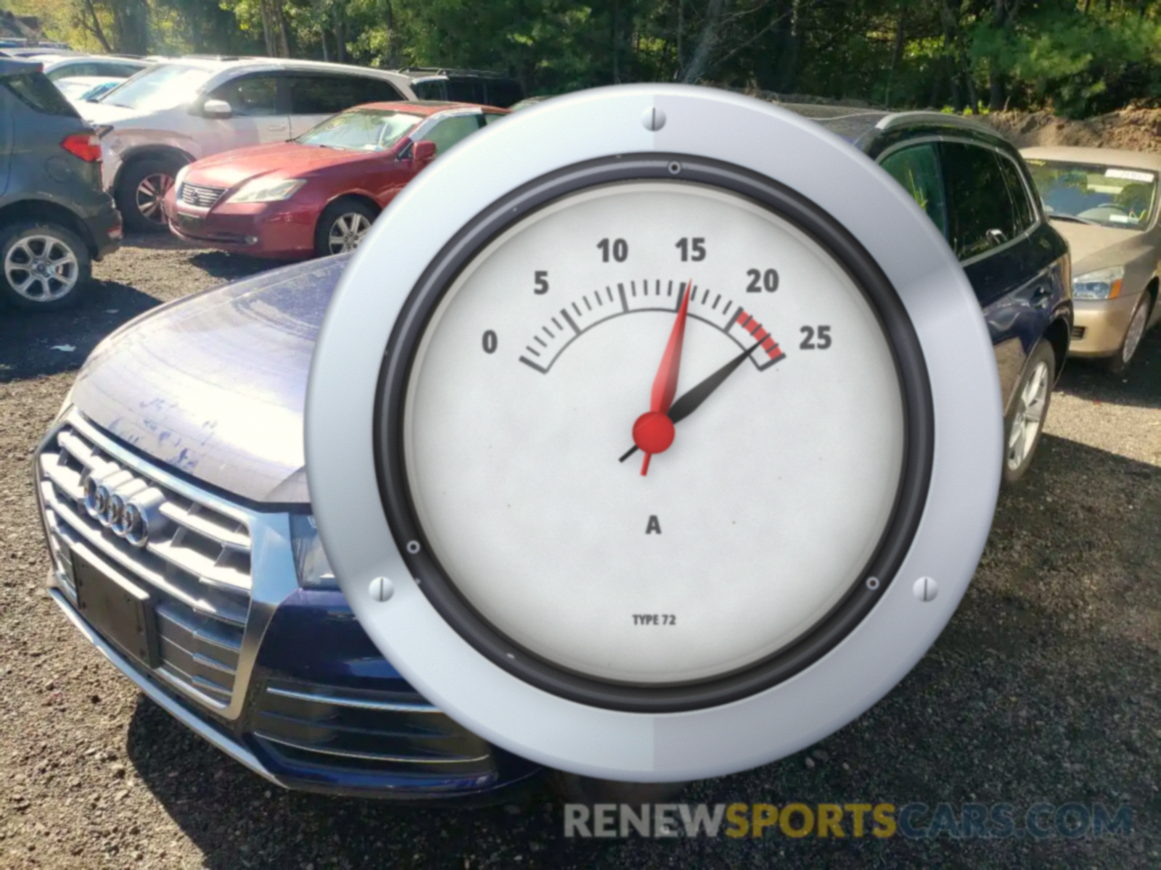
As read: 15.5 A
